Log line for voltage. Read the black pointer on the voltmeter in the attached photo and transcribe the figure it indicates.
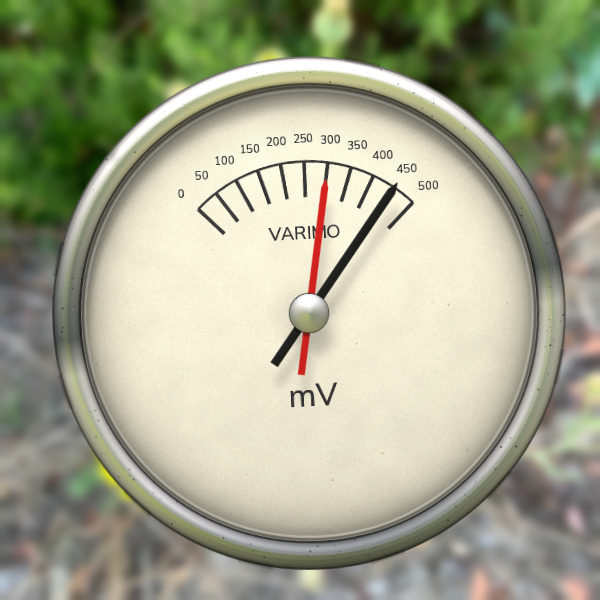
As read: 450 mV
